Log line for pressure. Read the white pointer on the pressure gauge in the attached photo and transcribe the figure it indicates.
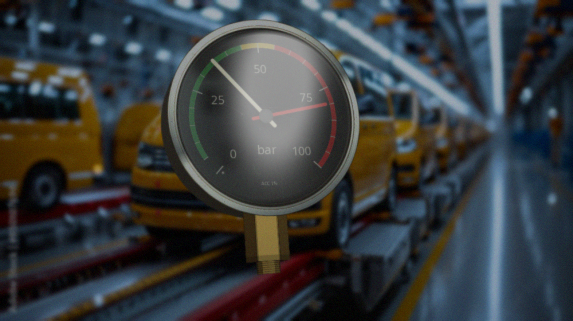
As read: 35 bar
